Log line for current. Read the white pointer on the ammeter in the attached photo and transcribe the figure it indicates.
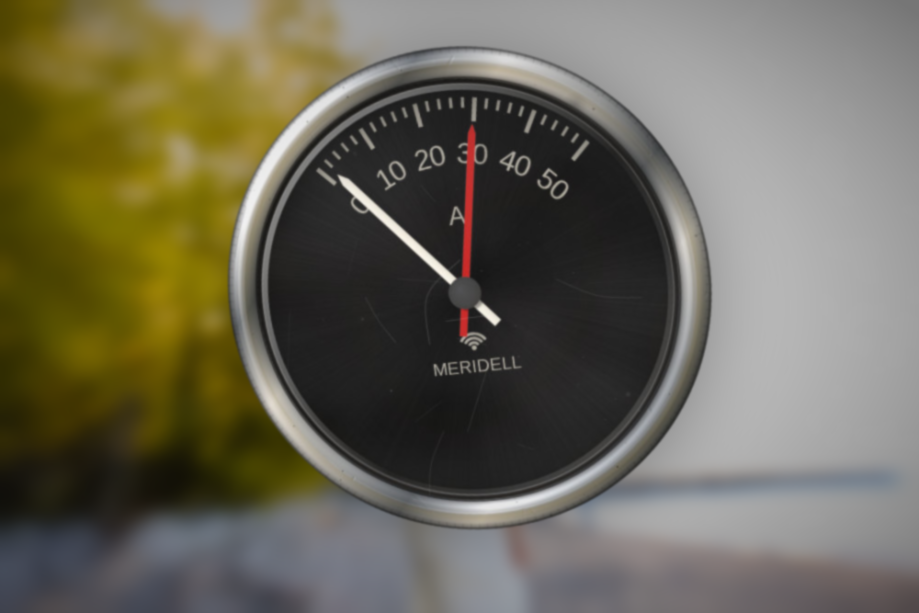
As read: 2 A
